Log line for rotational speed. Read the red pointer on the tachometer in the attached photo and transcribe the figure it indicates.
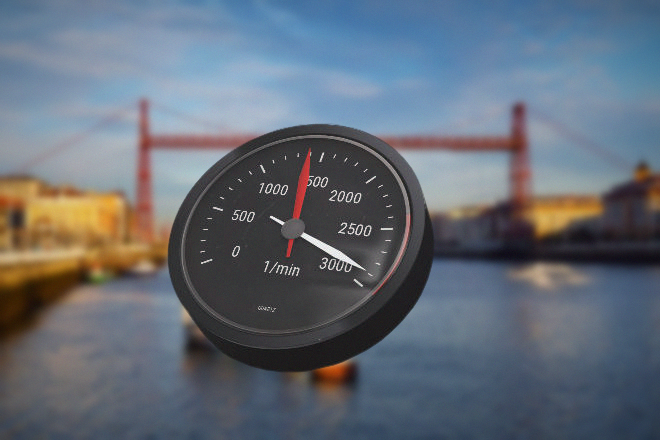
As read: 1400 rpm
